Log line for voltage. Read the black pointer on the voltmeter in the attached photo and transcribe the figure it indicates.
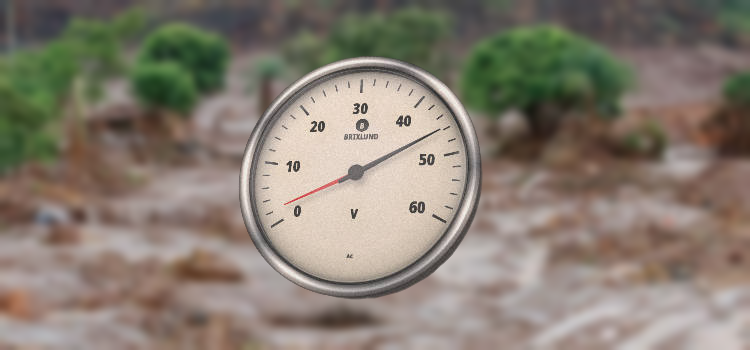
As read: 46 V
